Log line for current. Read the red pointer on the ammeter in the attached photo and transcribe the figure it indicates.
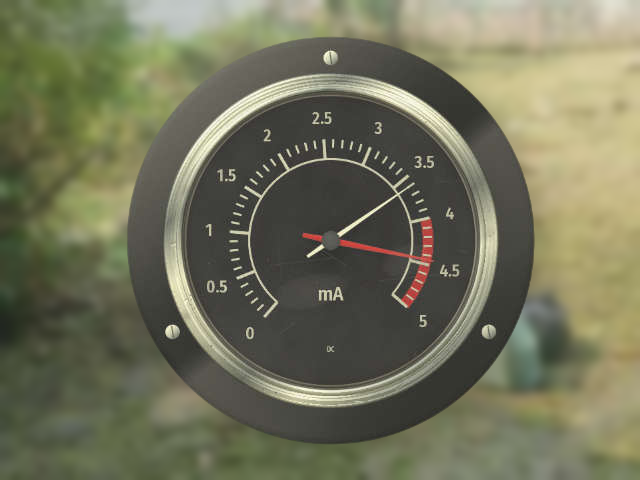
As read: 4.45 mA
